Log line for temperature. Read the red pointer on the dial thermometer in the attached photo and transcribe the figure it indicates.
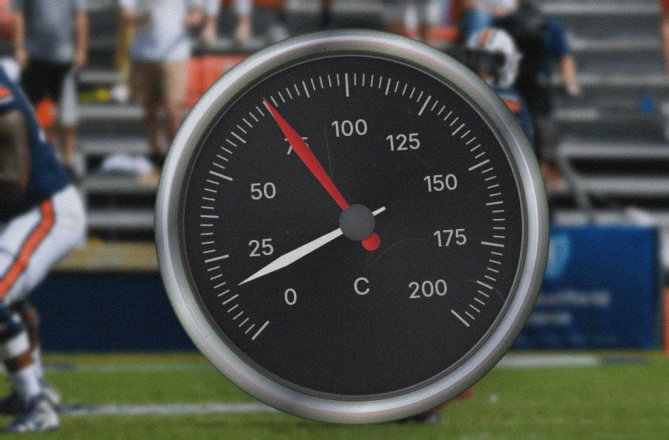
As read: 75 °C
